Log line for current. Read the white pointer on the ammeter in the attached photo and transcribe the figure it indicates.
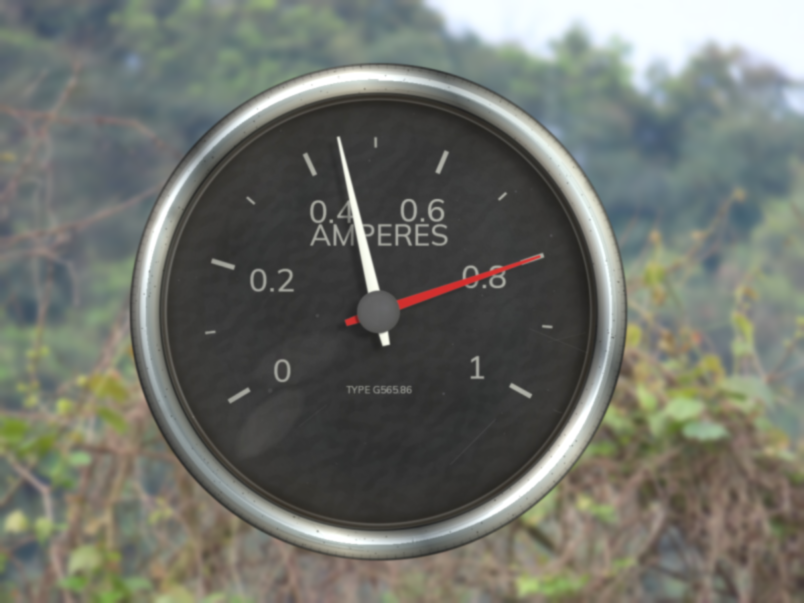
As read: 0.45 A
